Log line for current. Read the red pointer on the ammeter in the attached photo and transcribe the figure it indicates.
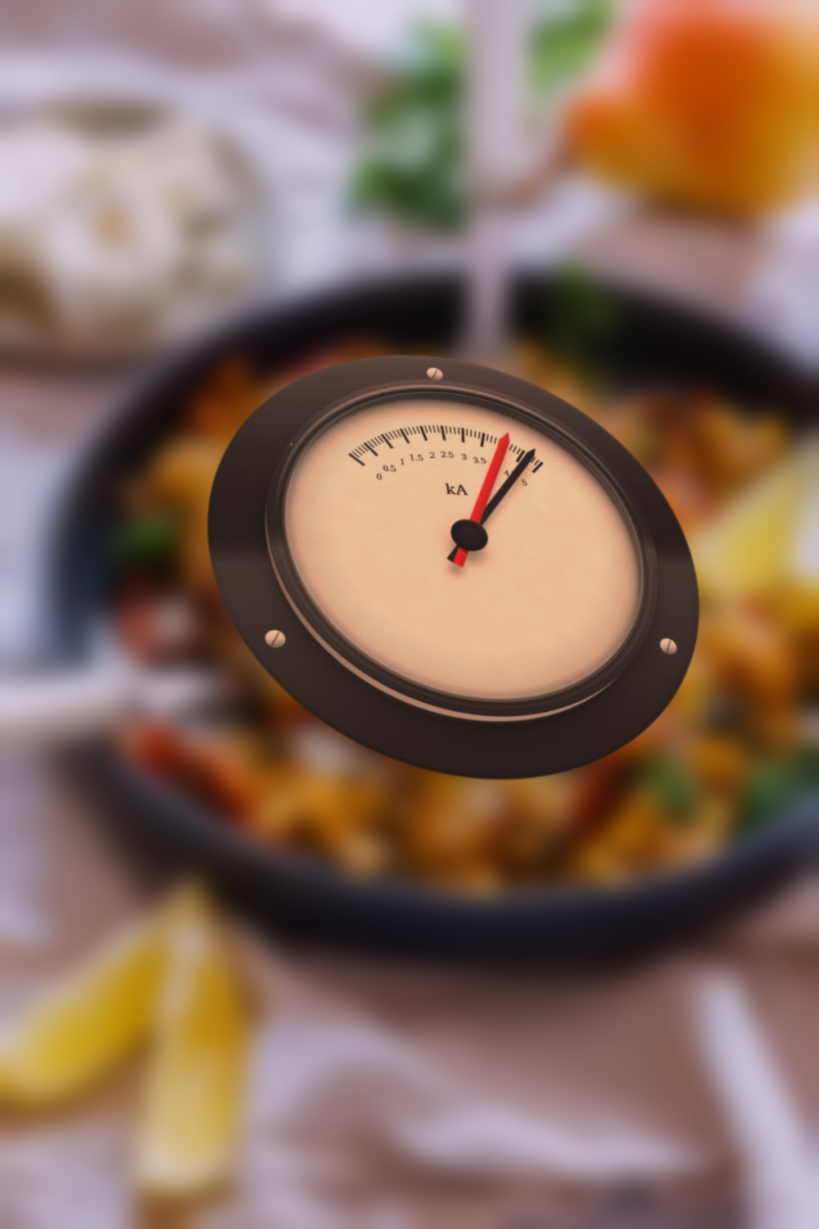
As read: 4 kA
